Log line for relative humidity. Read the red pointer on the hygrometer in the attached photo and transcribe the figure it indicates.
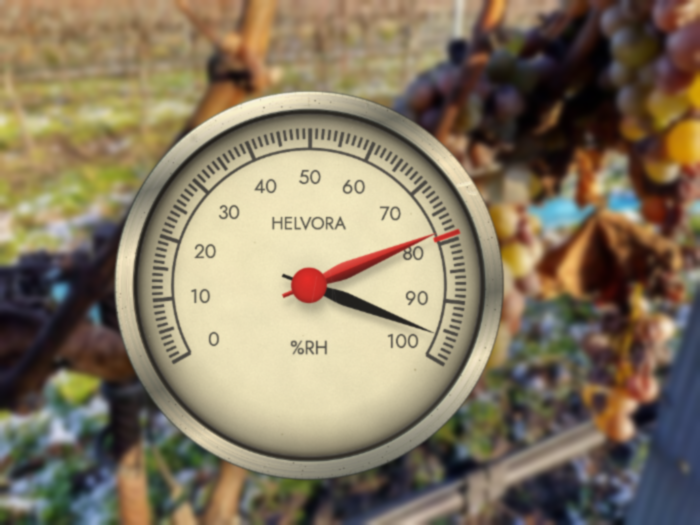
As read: 78 %
